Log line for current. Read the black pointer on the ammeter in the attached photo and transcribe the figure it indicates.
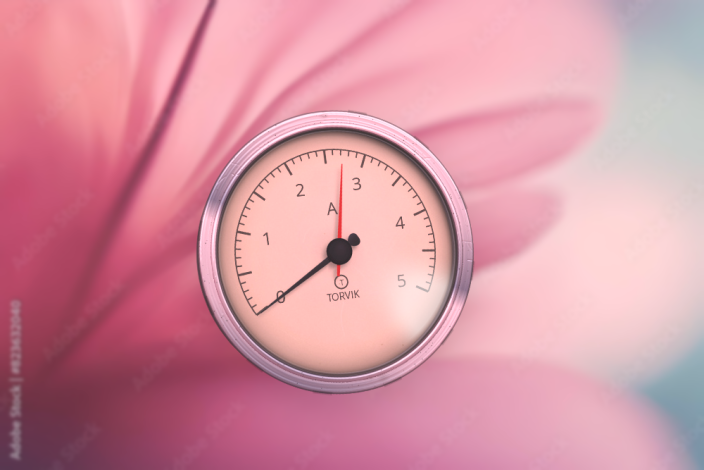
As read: 0 A
